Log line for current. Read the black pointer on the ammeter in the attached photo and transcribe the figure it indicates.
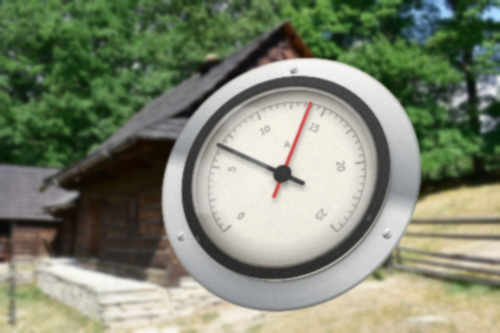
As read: 6.5 A
